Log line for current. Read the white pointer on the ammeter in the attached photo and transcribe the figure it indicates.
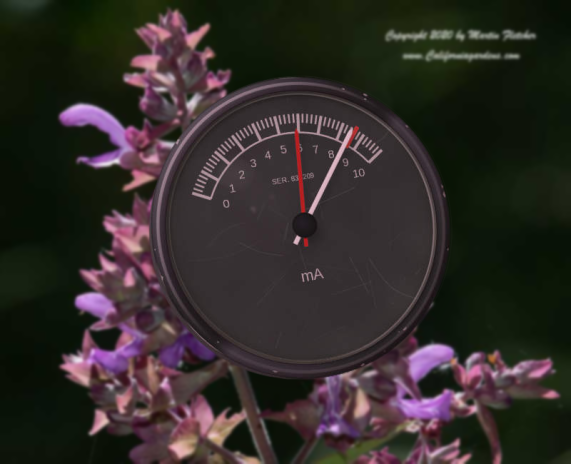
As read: 8.4 mA
